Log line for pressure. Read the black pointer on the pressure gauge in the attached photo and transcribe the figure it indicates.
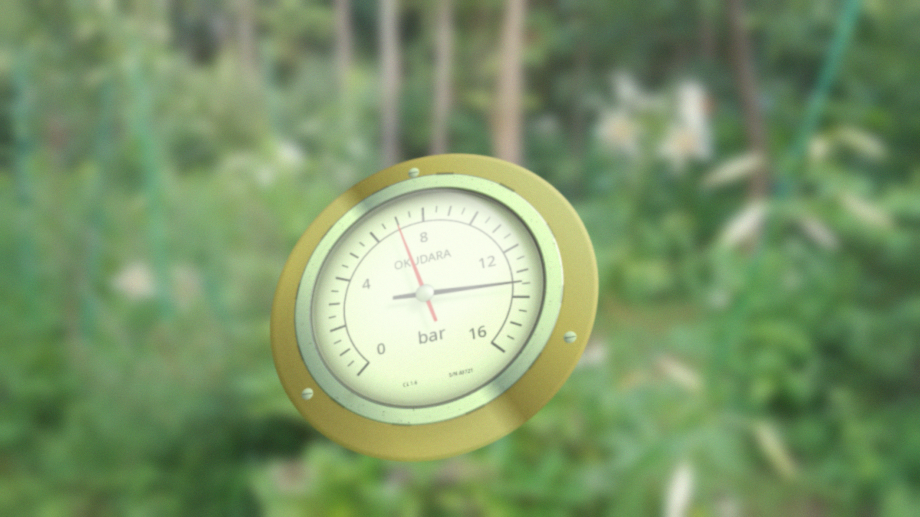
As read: 13.5 bar
